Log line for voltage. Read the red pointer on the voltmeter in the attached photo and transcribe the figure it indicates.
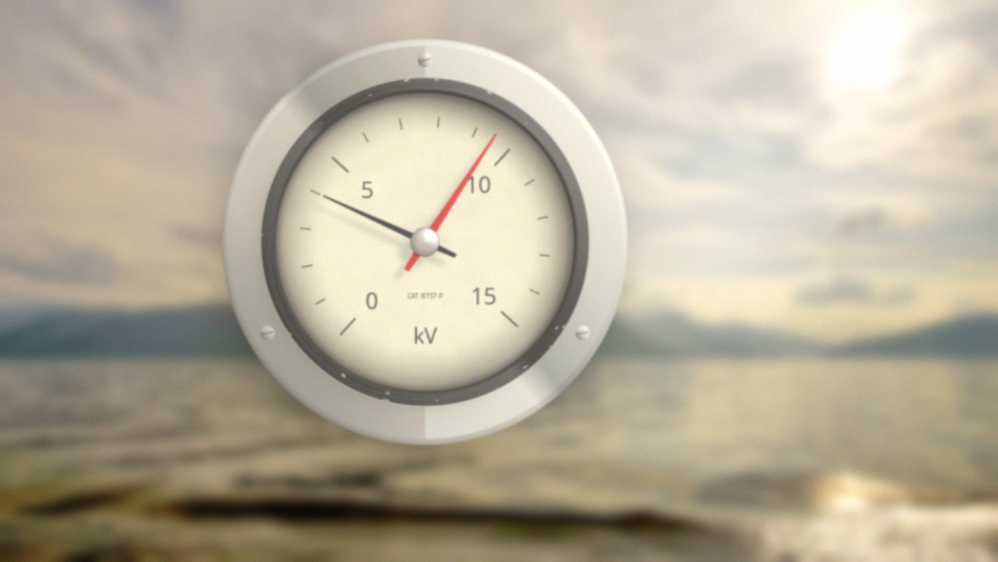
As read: 9.5 kV
